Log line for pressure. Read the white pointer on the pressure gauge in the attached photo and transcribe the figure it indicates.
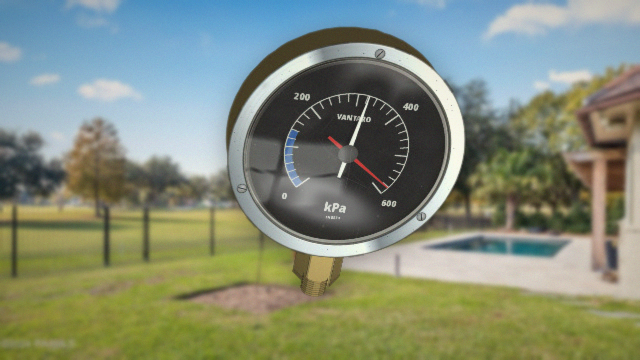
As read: 320 kPa
